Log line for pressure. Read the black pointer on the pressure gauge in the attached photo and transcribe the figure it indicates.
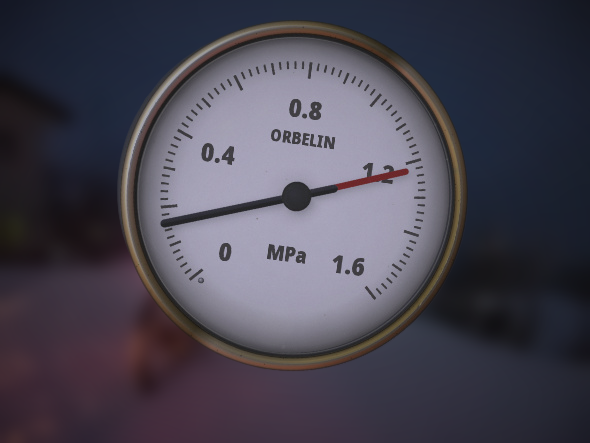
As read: 0.16 MPa
